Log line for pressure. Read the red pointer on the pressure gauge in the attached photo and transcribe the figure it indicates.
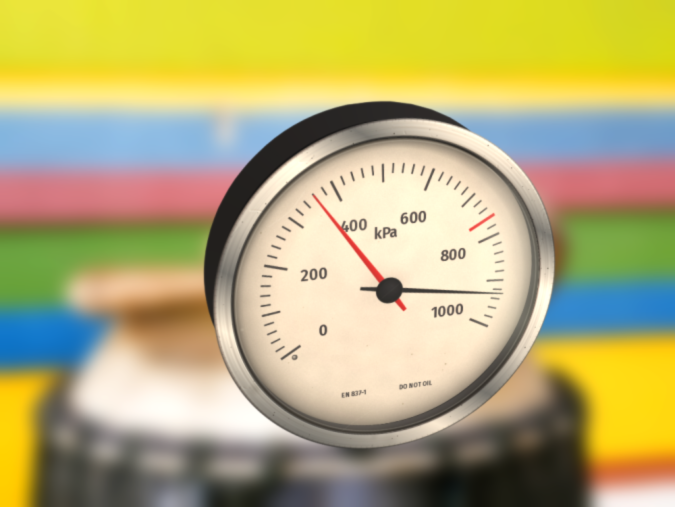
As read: 360 kPa
